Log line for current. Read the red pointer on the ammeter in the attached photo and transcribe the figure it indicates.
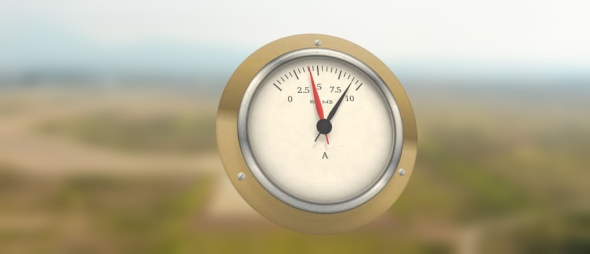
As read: 4 A
